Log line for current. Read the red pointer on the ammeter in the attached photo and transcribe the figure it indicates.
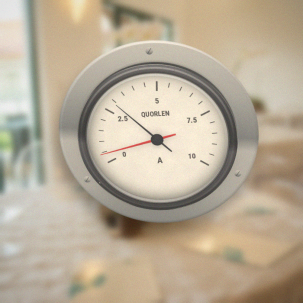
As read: 0.5 A
